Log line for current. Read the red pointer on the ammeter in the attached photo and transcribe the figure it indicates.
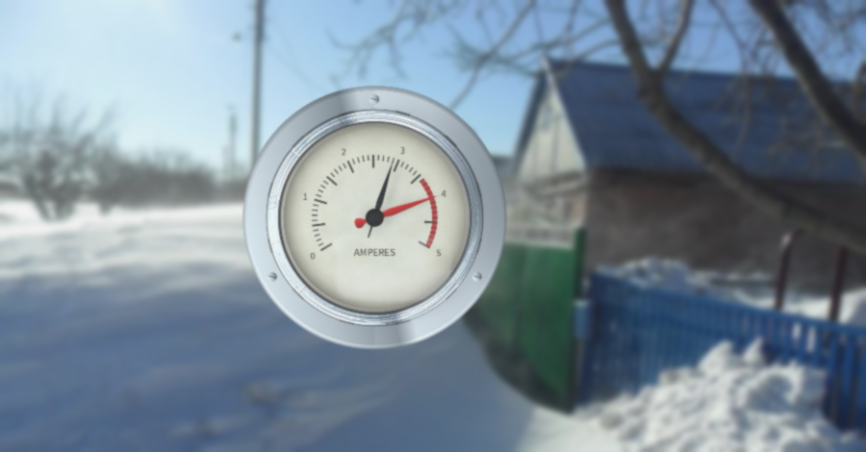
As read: 4 A
